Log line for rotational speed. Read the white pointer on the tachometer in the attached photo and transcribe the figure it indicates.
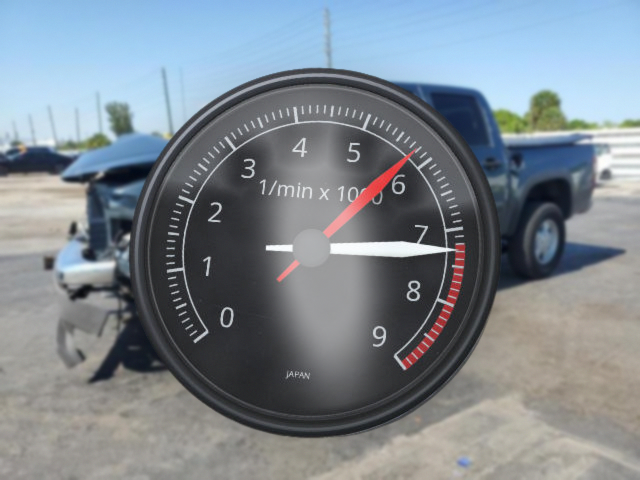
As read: 7300 rpm
